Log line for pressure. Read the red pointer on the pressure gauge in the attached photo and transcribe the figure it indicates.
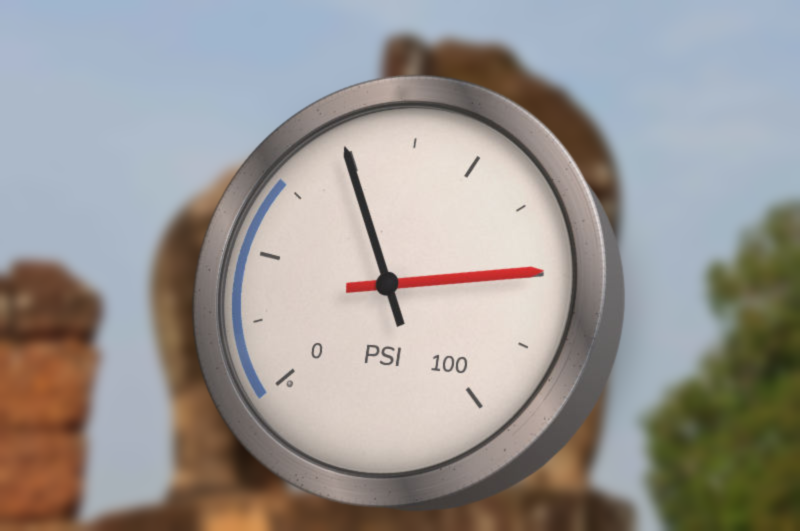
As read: 80 psi
